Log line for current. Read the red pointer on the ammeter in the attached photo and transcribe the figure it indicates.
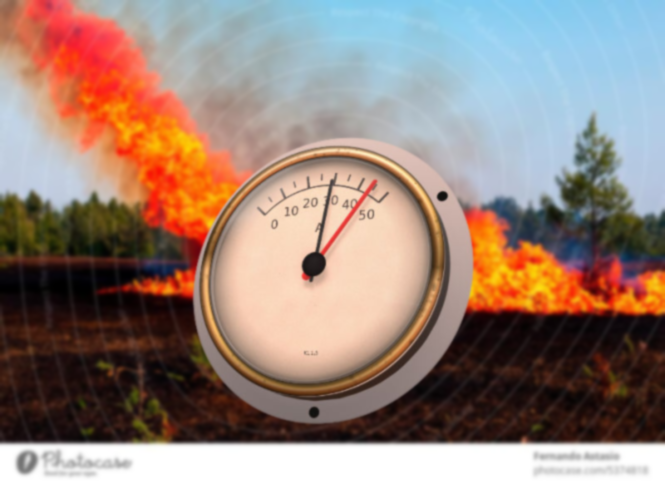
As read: 45 A
